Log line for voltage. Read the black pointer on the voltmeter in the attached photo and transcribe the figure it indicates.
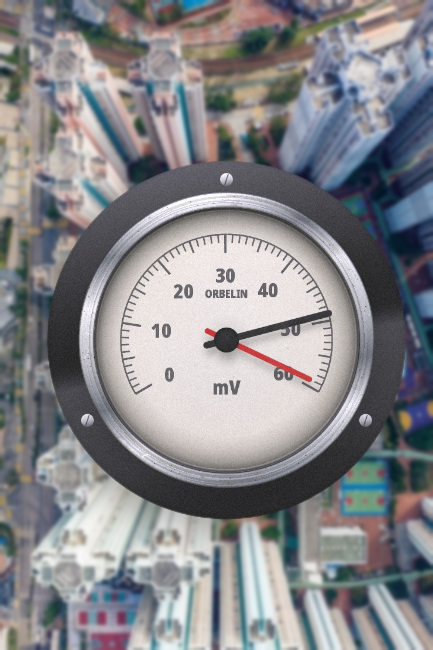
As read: 49 mV
